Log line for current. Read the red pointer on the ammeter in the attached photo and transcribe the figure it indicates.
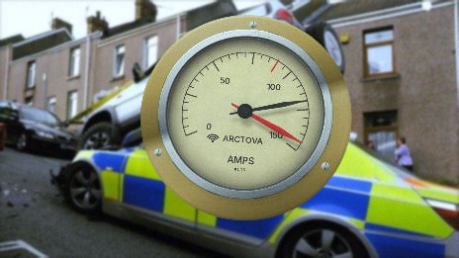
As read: 145 A
